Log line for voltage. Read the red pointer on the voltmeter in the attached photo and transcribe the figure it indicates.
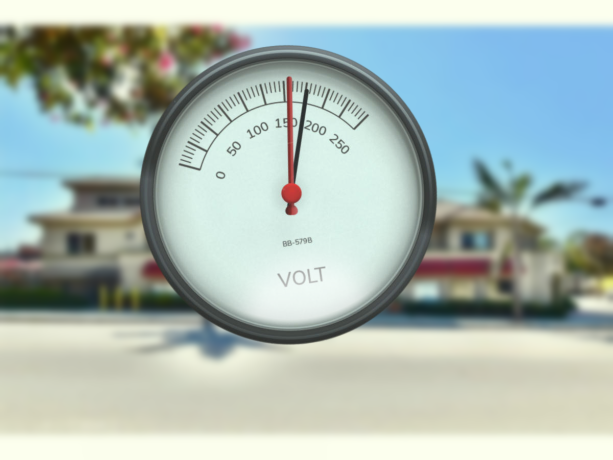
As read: 155 V
